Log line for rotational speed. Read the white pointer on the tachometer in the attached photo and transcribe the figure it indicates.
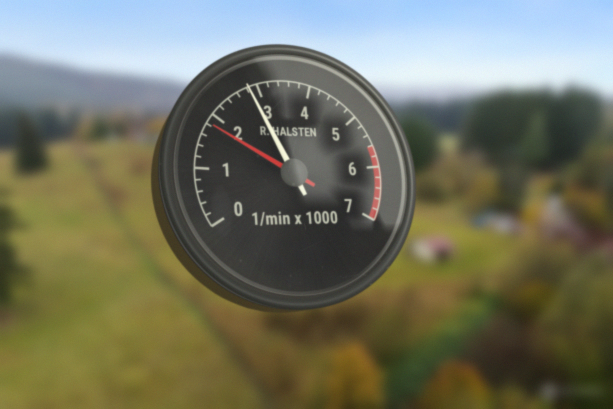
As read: 2800 rpm
